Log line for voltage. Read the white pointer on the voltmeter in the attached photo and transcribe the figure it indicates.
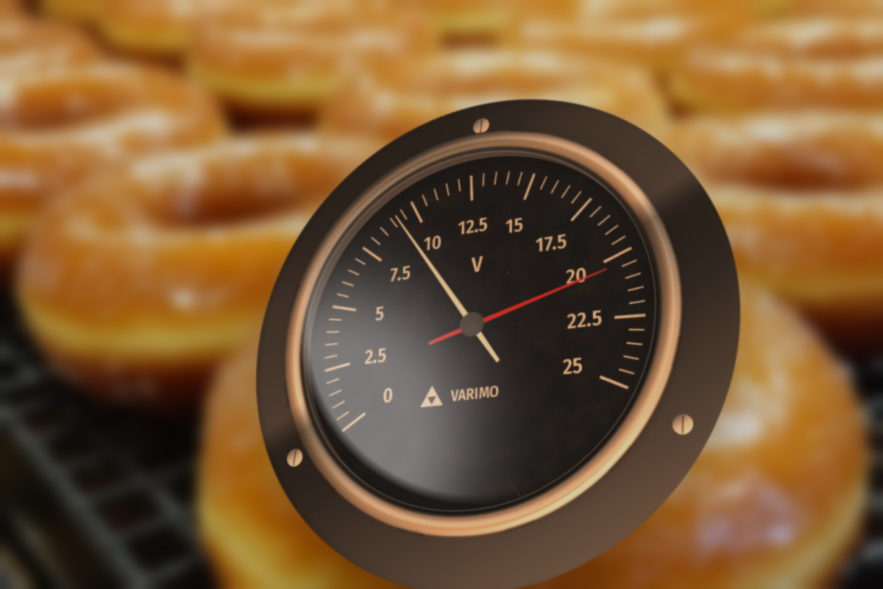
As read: 9.25 V
